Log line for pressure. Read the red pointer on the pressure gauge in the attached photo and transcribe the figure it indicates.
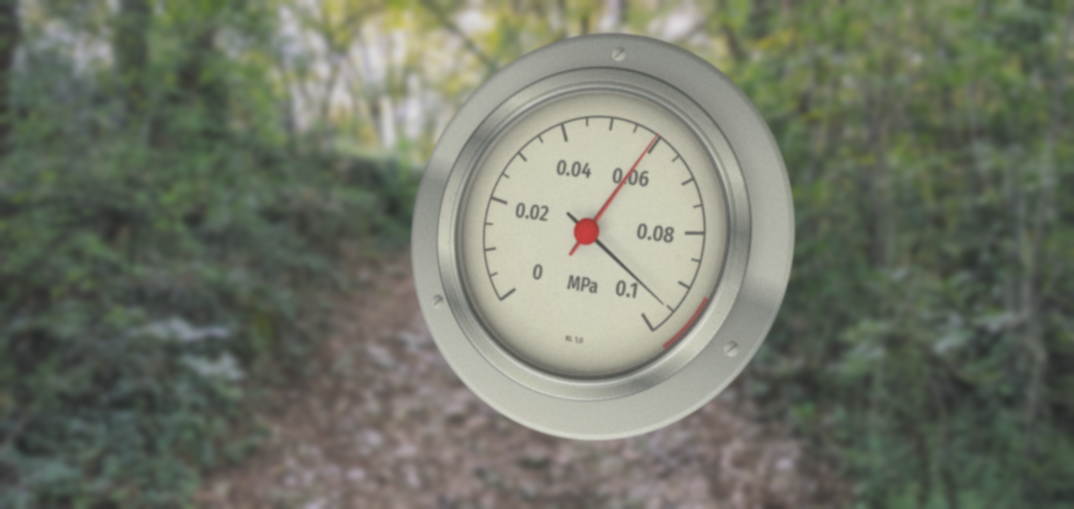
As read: 0.06 MPa
